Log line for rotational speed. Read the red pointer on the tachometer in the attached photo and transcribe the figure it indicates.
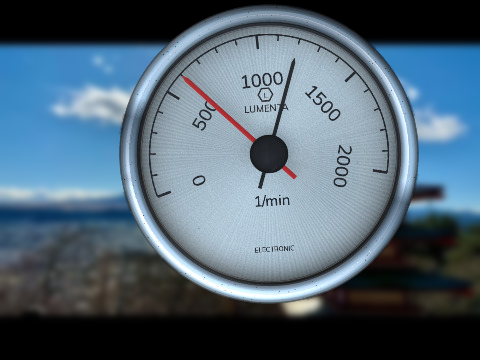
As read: 600 rpm
